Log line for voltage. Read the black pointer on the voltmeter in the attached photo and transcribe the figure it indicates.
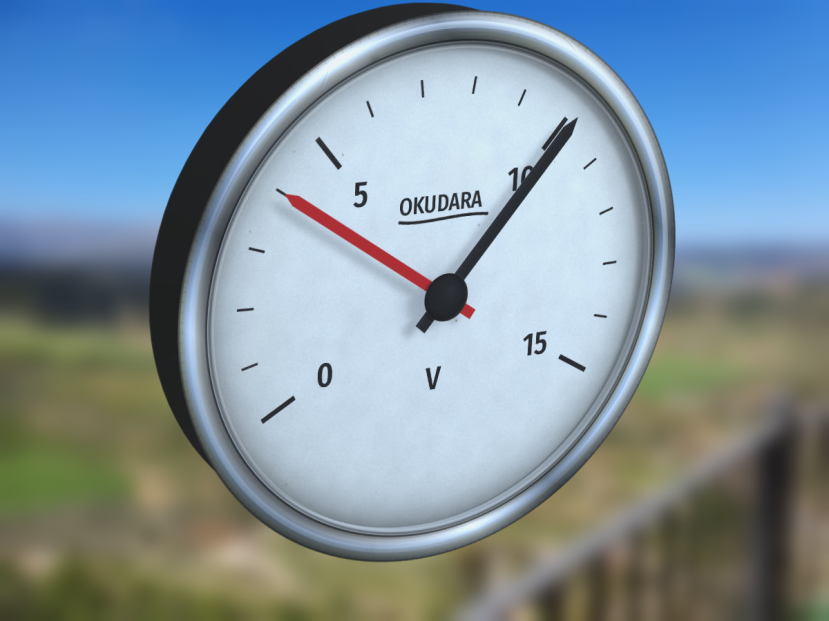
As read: 10 V
